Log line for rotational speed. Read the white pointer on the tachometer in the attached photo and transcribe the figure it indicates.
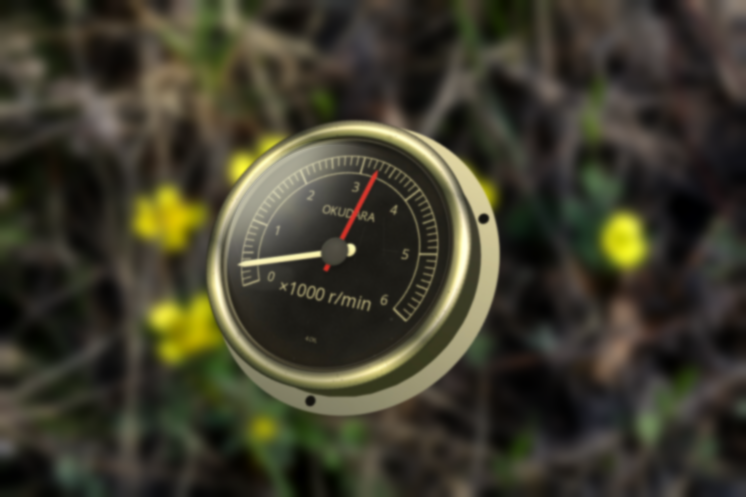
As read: 300 rpm
